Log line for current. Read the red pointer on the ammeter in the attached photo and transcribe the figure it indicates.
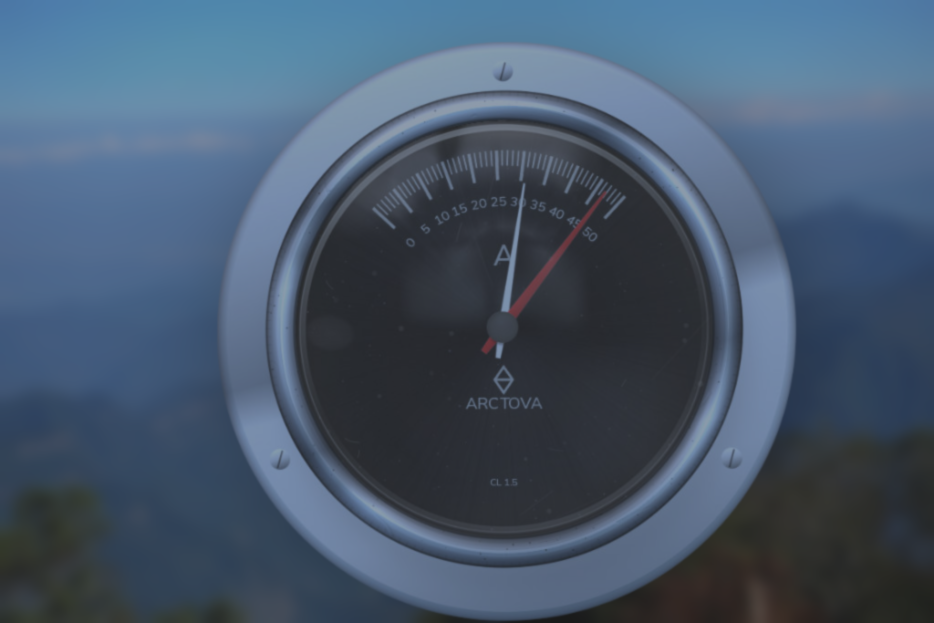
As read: 47 A
